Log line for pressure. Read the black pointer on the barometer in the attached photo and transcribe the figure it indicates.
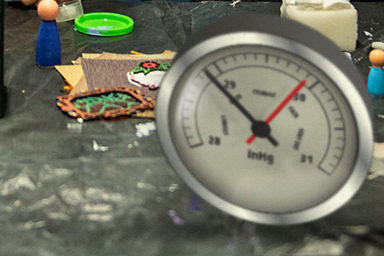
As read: 28.9 inHg
